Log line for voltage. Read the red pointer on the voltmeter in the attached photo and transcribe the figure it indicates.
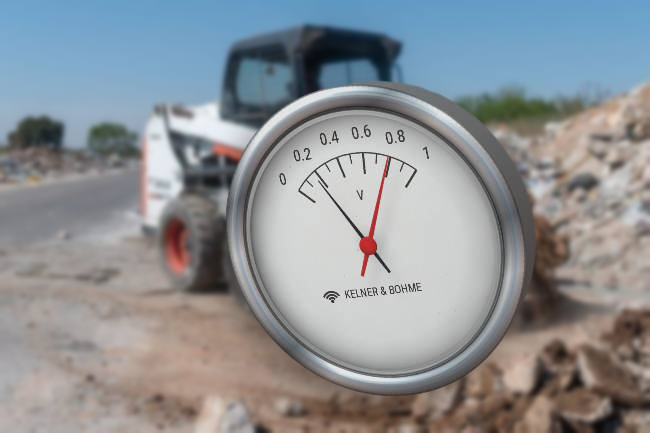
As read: 0.8 V
